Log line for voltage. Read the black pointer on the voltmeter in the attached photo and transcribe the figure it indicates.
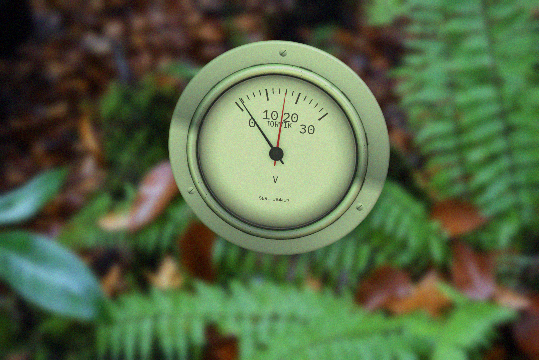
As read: 2 V
